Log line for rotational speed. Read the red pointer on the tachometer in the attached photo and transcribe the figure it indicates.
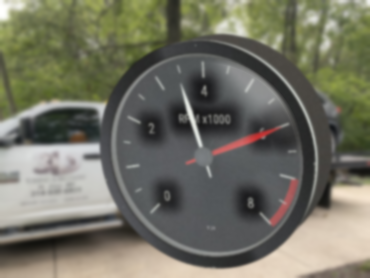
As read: 6000 rpm
